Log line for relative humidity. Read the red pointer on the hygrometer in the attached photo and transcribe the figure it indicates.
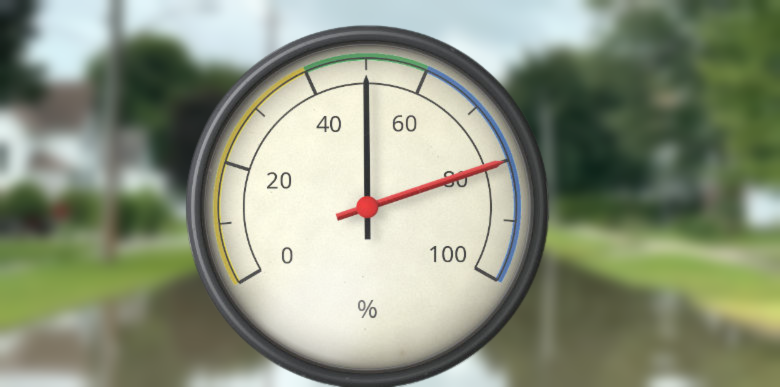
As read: 80 %
